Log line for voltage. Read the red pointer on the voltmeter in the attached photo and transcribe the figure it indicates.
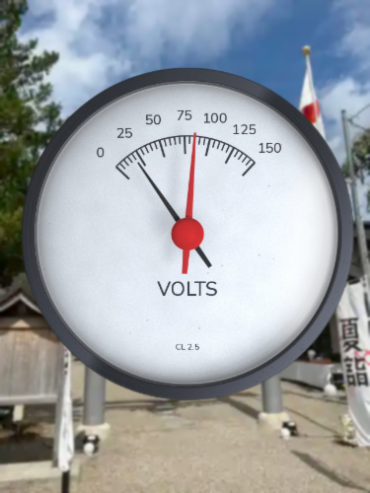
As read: 85 V
